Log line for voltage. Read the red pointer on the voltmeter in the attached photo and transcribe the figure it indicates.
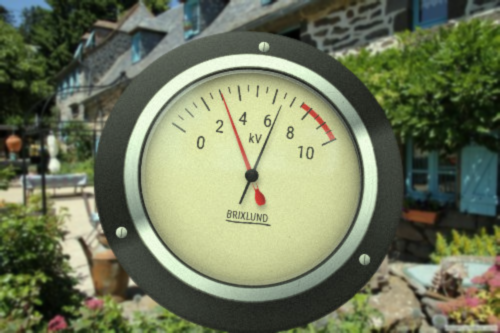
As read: 3 kV
